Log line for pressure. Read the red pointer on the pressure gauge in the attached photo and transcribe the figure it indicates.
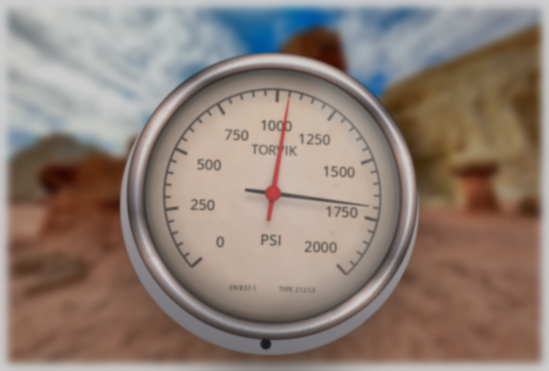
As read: 1050 psi
